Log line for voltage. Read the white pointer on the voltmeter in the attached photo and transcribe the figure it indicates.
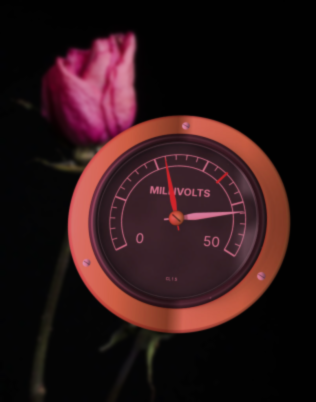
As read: 42 mV
